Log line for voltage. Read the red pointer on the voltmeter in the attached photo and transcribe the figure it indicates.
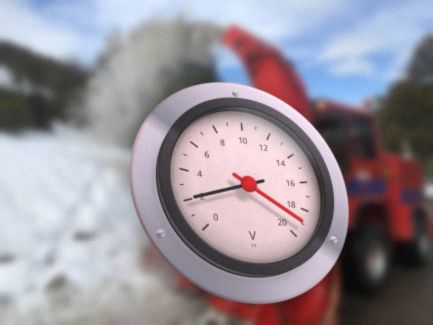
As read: 19 V
